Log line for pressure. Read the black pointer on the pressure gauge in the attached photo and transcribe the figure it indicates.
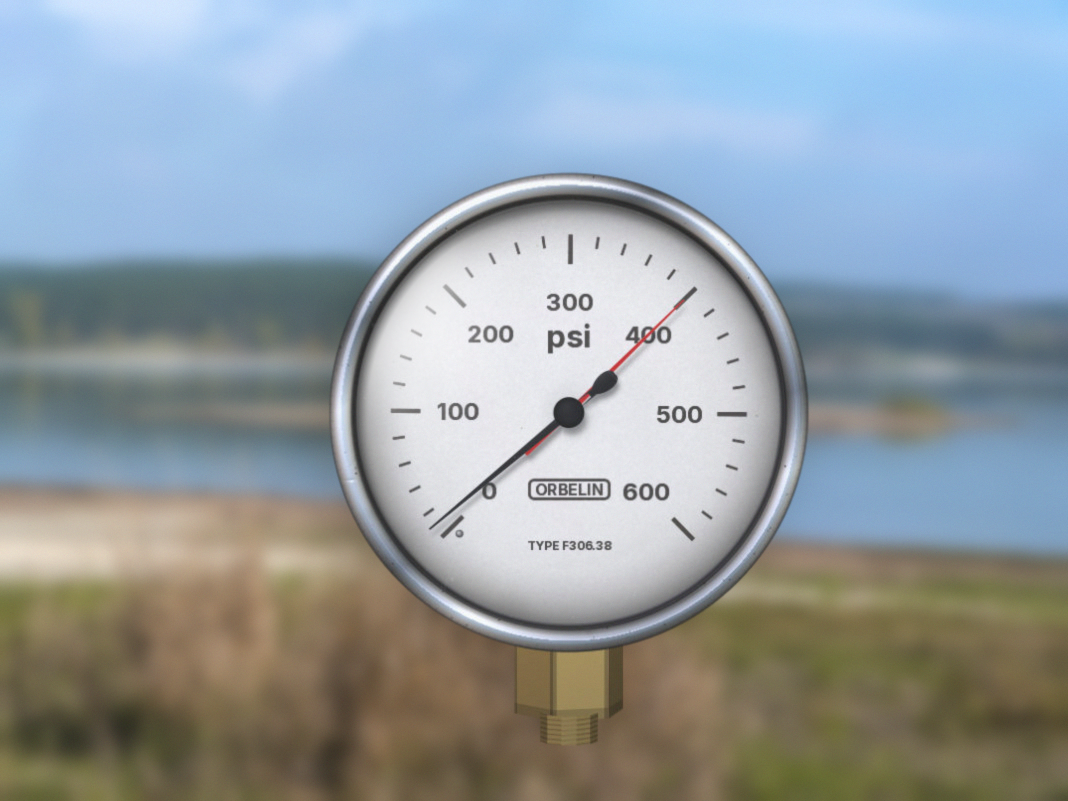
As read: 10 psi
